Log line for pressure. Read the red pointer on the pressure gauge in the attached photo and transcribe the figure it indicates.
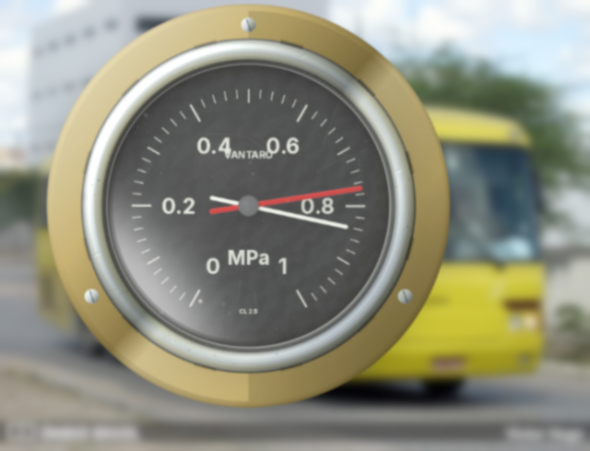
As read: 0.77 MPa
